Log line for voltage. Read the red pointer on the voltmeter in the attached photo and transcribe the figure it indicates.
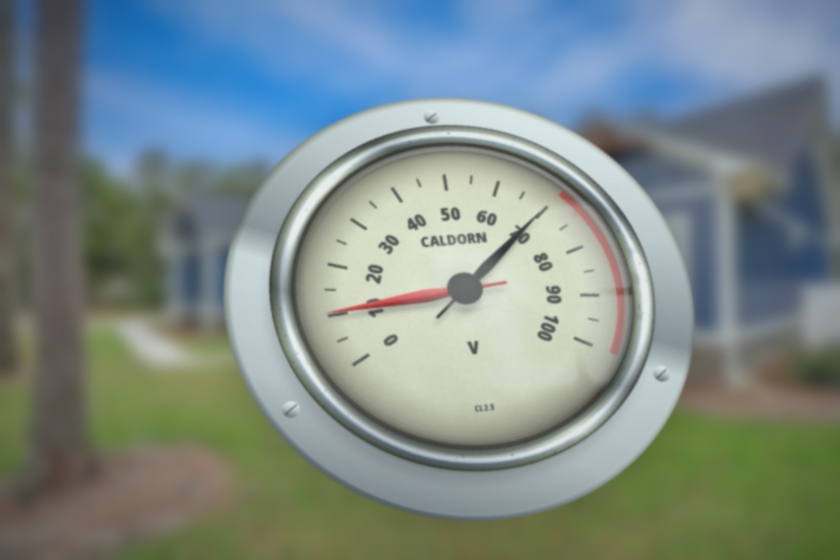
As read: 10 V
